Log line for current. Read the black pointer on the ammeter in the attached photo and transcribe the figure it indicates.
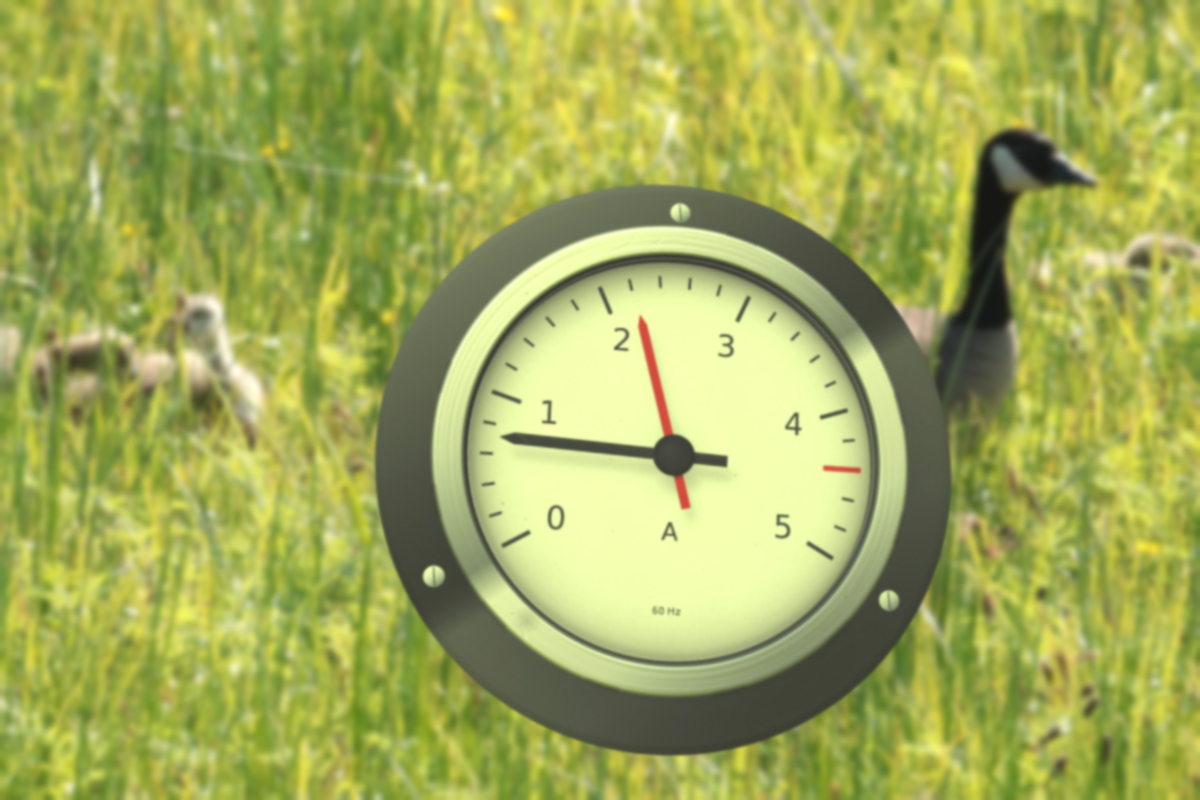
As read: 0.7 A
